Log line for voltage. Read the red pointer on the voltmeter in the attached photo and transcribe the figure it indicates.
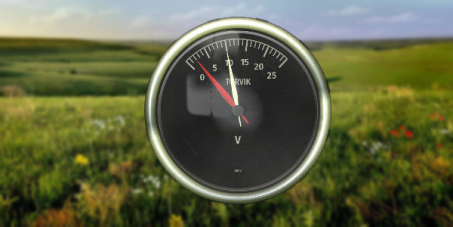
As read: 2 V
